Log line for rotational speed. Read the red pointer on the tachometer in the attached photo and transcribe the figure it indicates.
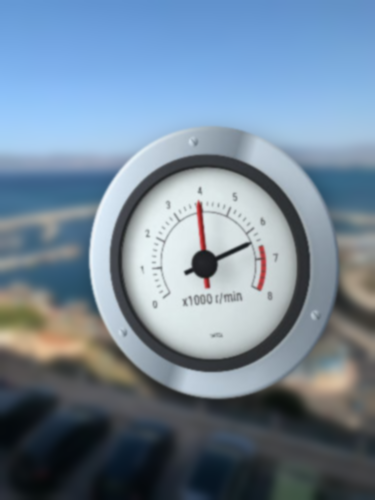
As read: 4000 rpm
